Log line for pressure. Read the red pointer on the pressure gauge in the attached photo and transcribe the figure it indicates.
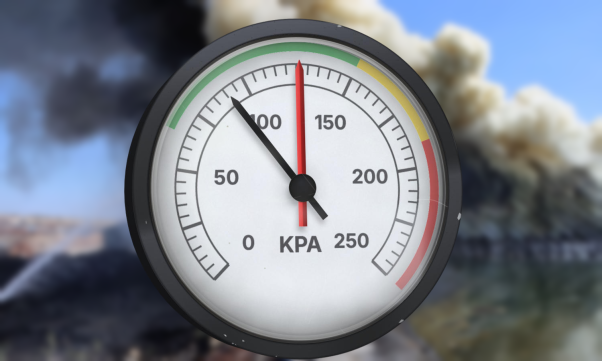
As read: 125 kPa
